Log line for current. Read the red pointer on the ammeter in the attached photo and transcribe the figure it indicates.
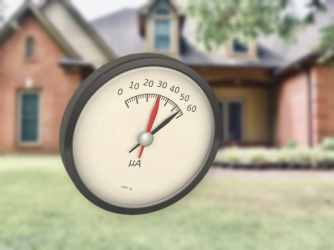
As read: 30 µA
